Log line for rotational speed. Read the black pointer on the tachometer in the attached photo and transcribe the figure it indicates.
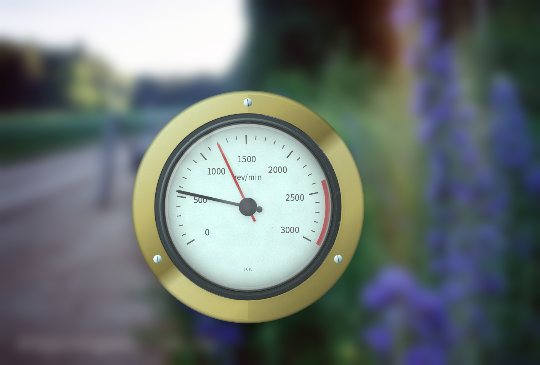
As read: 550 rpm
